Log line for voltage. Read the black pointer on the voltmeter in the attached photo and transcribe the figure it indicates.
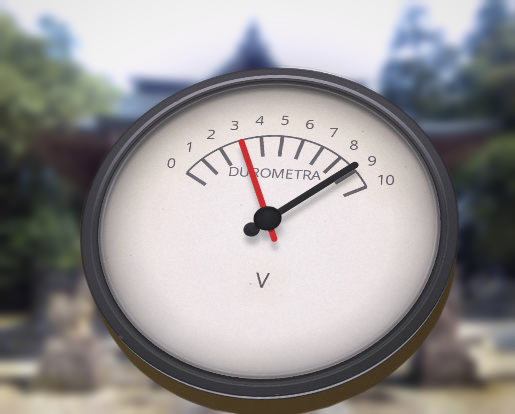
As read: 9 V
